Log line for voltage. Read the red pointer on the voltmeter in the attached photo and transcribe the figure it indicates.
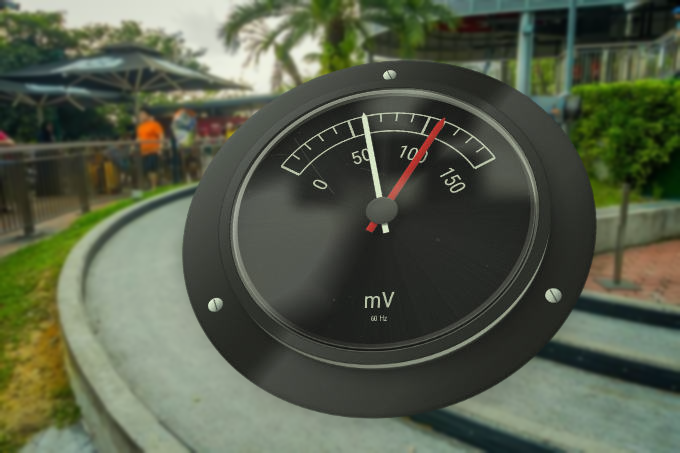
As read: 110 mV
